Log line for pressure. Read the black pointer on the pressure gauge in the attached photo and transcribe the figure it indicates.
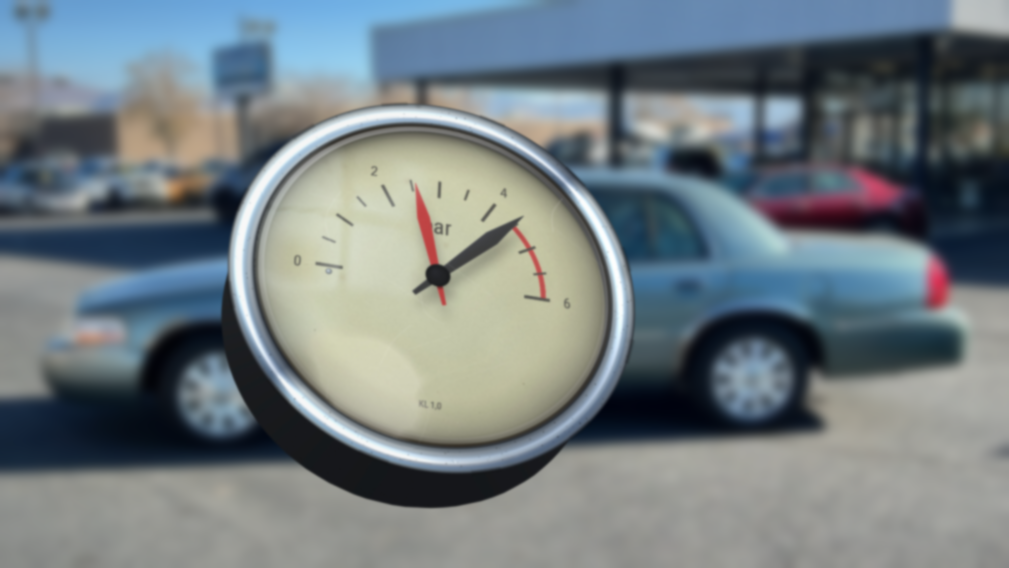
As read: 4.5 bar
